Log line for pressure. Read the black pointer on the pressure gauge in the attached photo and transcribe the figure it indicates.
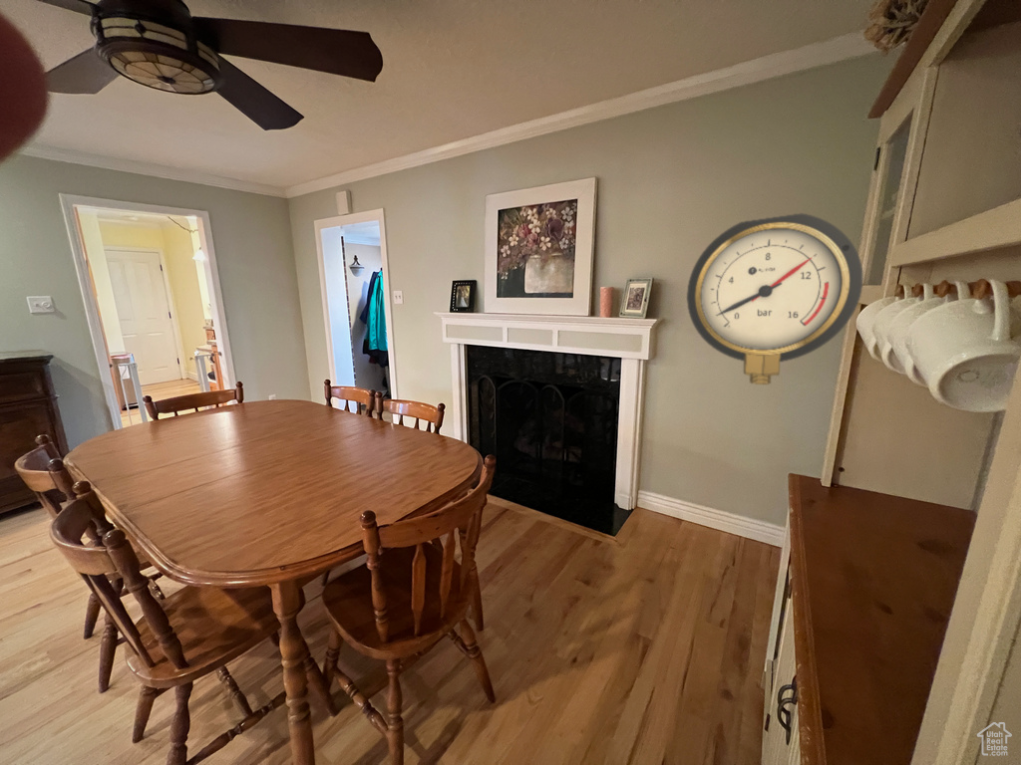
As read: 1 bar
